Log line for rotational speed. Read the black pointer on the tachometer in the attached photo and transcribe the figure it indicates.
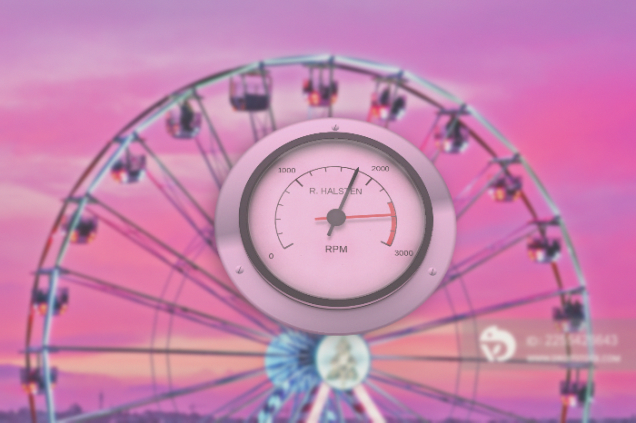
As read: 1800 rpm
